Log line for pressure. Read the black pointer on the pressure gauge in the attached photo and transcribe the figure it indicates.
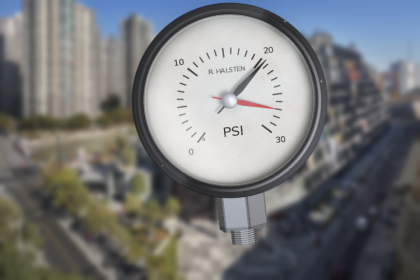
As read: 20.5 psi
